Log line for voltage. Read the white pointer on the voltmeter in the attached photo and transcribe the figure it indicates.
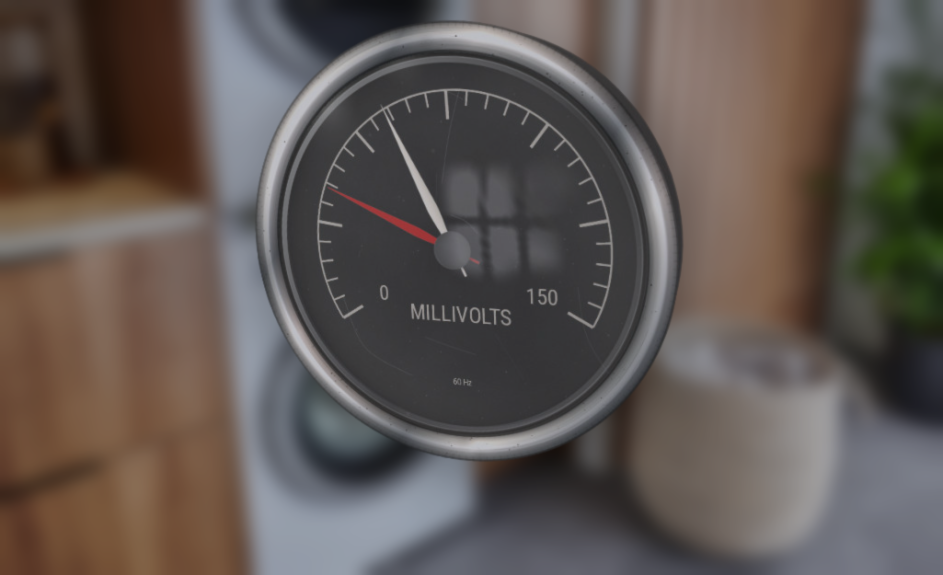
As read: 60 mV
